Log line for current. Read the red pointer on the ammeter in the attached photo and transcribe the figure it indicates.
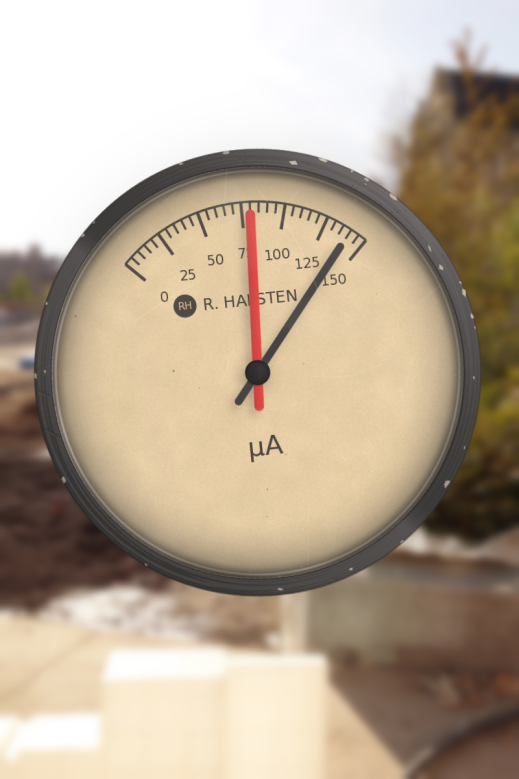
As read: 80 µA
